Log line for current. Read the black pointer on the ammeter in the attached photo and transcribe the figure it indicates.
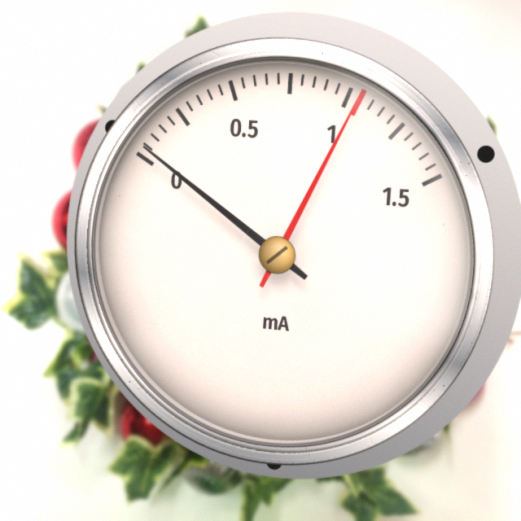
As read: 0.05 mA
